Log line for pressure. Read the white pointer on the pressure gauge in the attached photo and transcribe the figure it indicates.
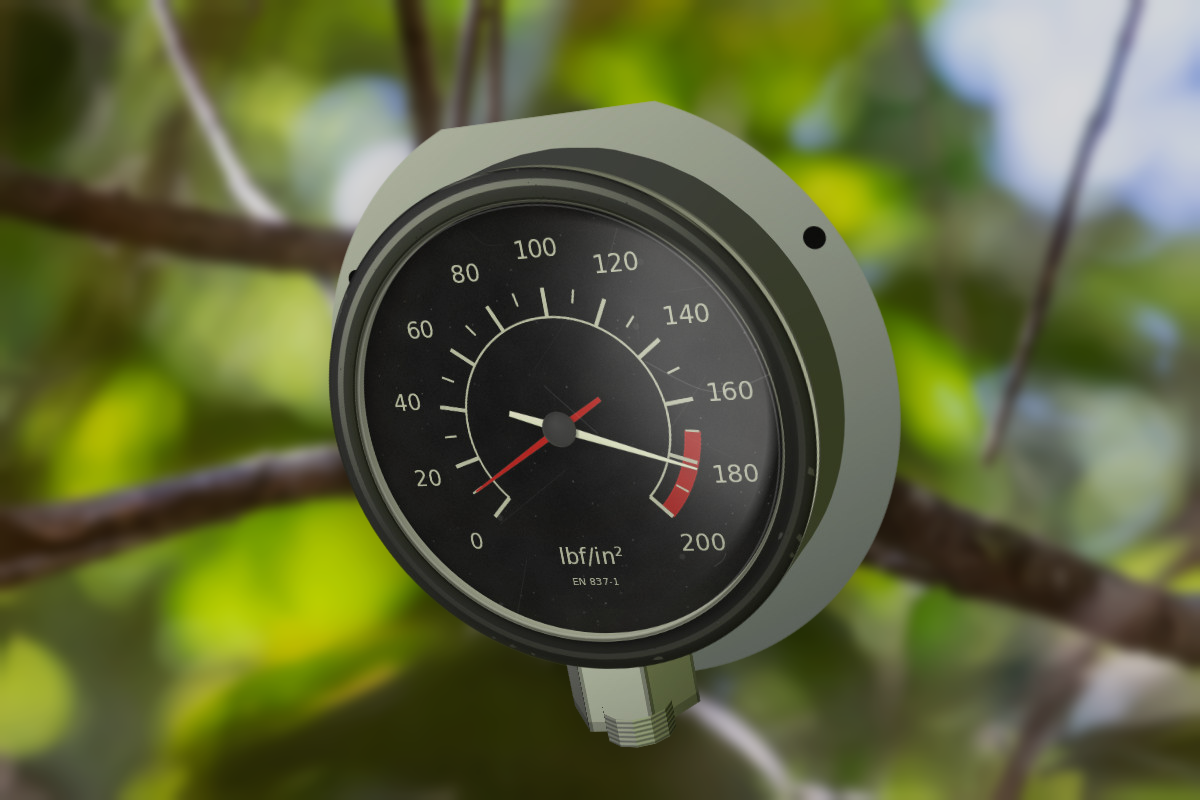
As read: 180 psi
